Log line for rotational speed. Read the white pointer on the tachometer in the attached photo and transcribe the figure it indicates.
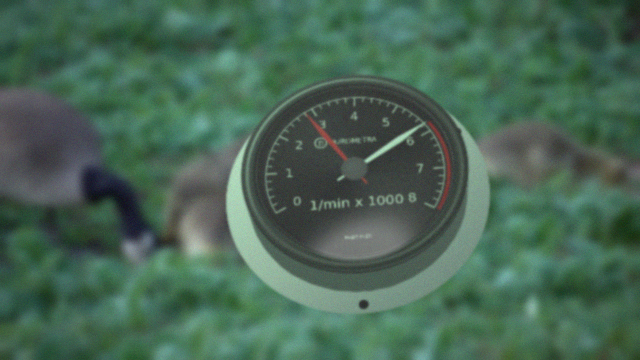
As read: 5800 rpm
